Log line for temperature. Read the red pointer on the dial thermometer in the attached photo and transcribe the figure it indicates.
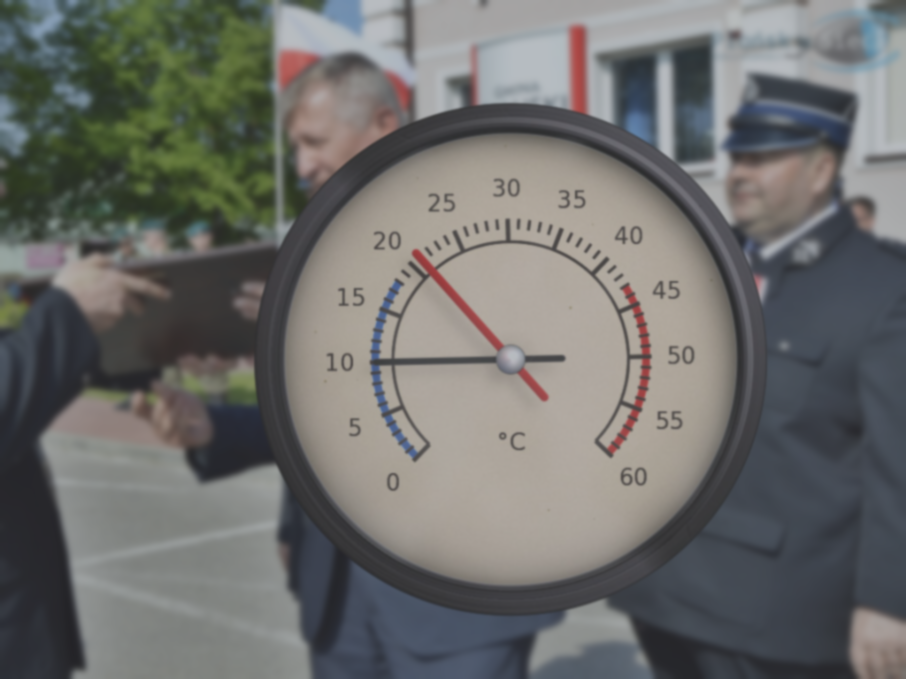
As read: 21 °C
